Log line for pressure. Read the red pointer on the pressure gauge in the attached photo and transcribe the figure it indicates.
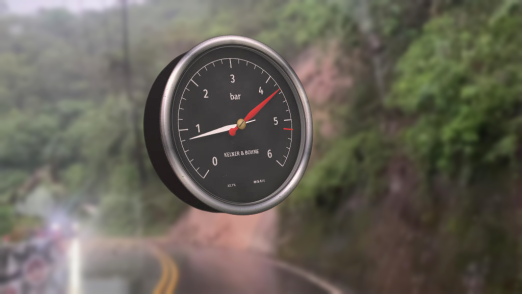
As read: 4.3 bar
